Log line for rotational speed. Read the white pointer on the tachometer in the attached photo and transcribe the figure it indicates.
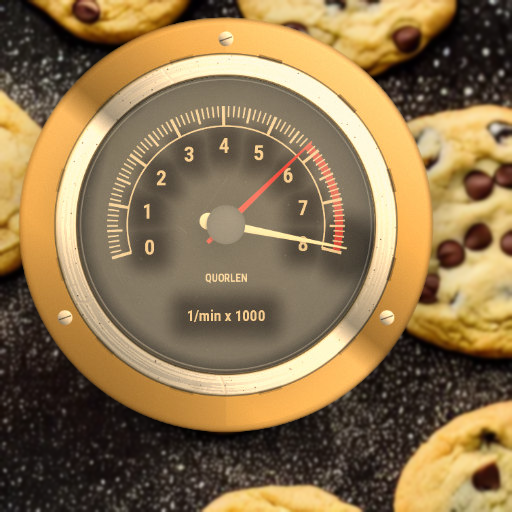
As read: 7900 rpm
